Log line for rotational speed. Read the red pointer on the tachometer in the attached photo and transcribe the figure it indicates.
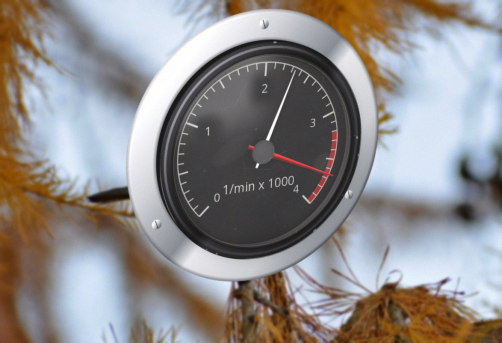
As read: 3650 rpm
